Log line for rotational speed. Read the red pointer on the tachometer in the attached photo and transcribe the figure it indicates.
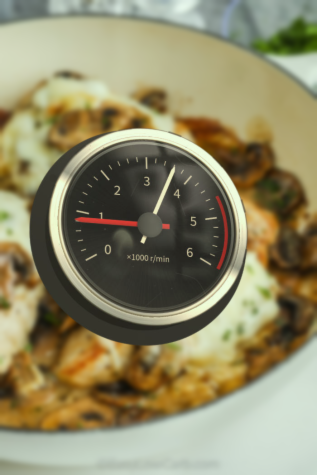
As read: 800 rpm
